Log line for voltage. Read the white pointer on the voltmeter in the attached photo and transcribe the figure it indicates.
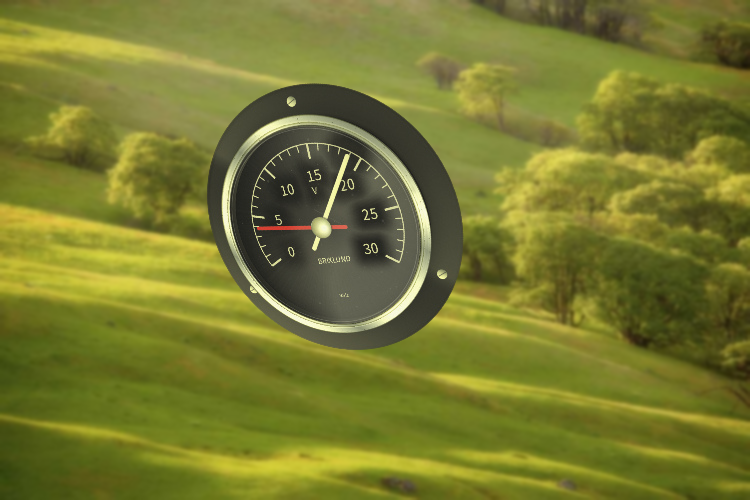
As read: 19 V
